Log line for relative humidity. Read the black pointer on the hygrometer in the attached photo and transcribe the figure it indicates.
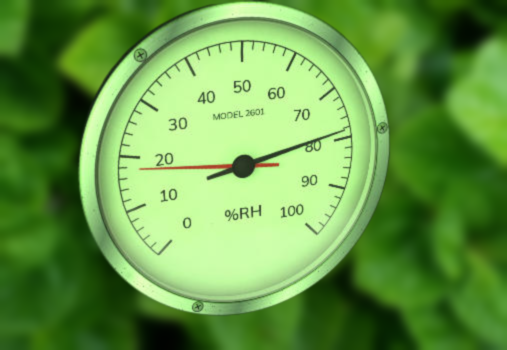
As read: 78 %
